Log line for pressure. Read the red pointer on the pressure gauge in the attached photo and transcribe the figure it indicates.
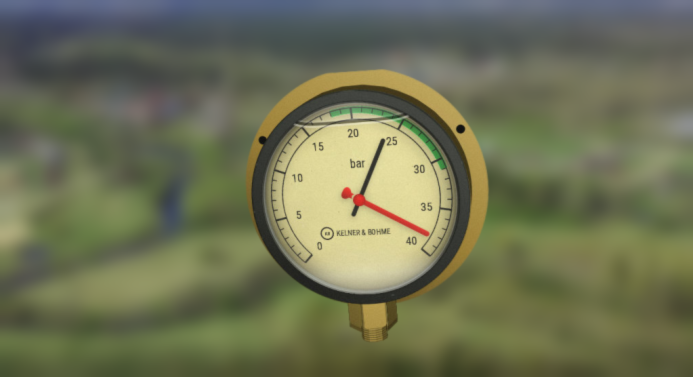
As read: 38 bar
